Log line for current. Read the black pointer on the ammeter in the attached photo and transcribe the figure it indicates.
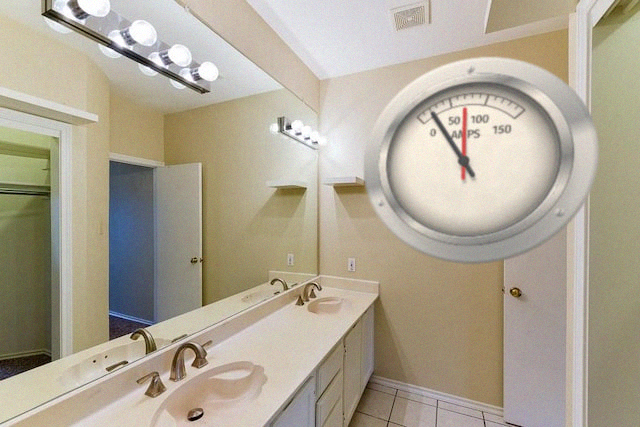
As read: 20 A
